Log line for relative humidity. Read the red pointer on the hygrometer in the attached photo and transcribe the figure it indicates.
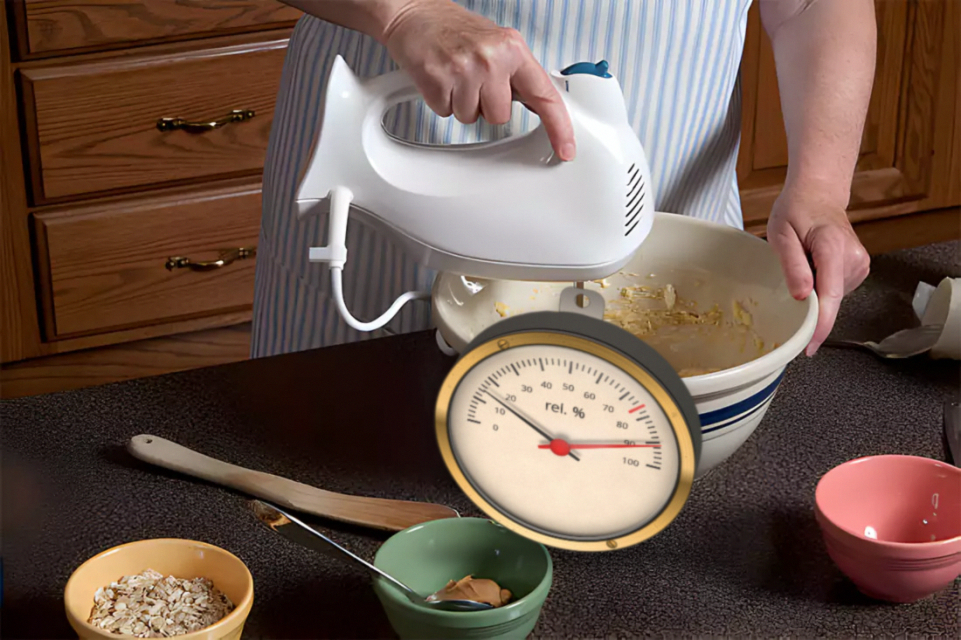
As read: 90 %
